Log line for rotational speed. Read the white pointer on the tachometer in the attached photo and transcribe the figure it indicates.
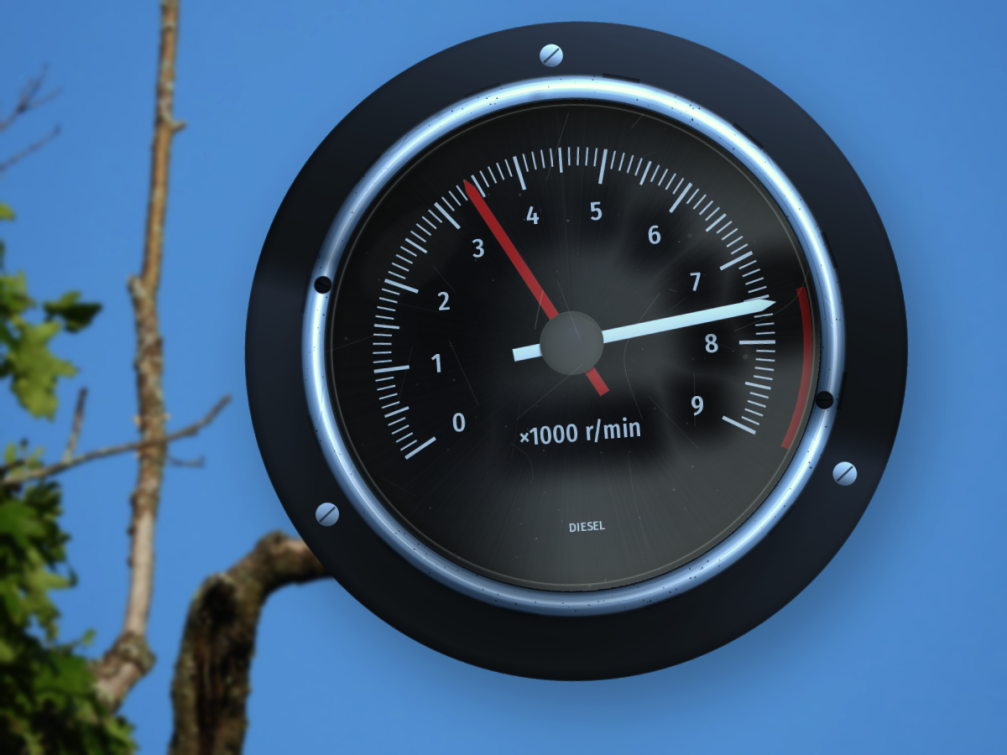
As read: 7600 rpm
